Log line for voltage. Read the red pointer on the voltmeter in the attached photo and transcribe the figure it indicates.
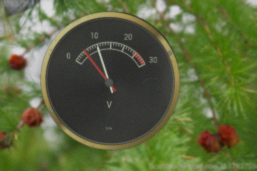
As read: 5 V
